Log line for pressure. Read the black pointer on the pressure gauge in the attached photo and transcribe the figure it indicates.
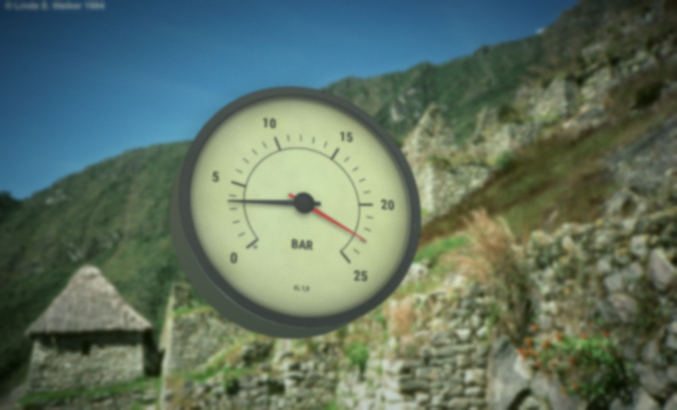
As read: 3.5 bar
